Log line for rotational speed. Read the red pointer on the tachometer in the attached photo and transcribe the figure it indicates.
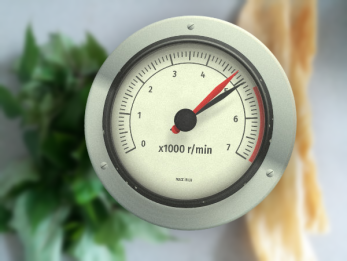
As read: 4800 rpm
